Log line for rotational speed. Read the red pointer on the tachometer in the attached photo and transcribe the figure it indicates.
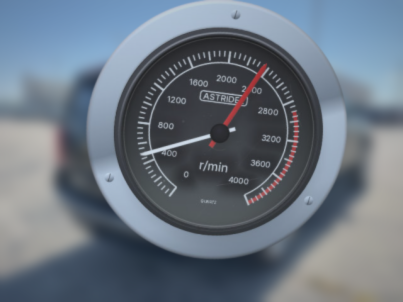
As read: 2350 rpm
